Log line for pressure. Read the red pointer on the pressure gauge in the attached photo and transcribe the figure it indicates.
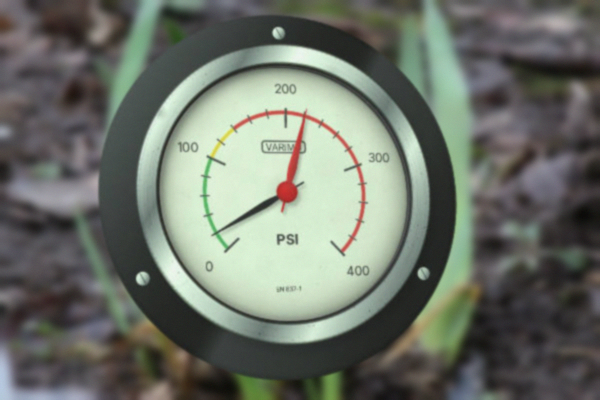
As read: 220 psi
